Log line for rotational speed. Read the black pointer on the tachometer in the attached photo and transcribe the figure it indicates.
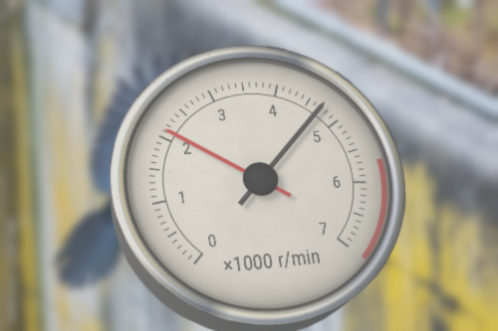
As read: 4700 rpm
